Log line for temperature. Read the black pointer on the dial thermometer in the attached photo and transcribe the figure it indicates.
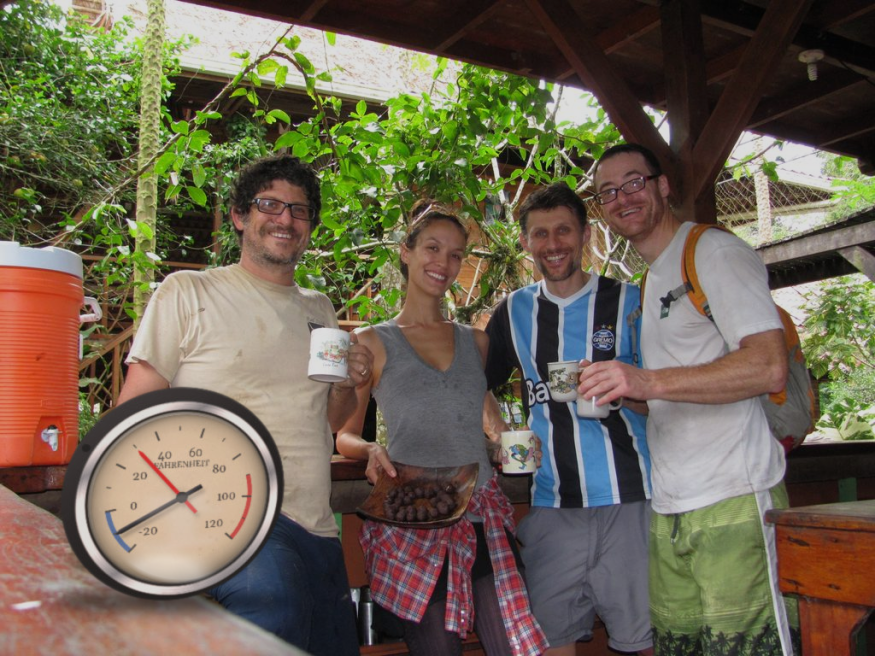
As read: -10 °F
